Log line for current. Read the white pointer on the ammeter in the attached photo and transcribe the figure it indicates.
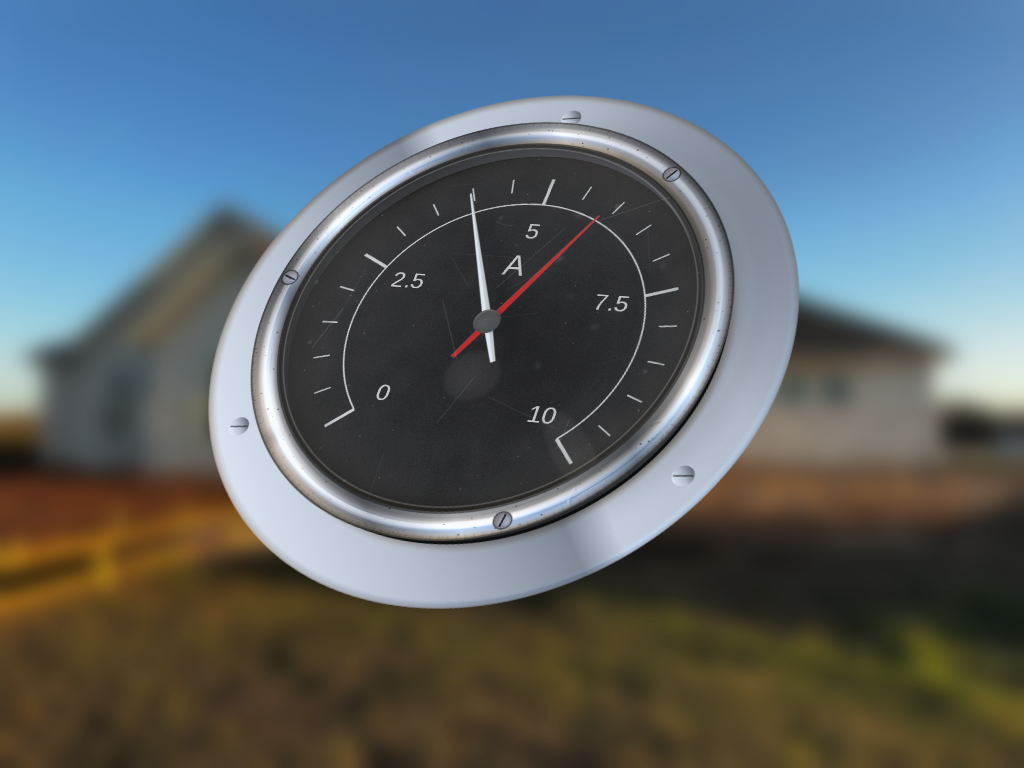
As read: 4 A
